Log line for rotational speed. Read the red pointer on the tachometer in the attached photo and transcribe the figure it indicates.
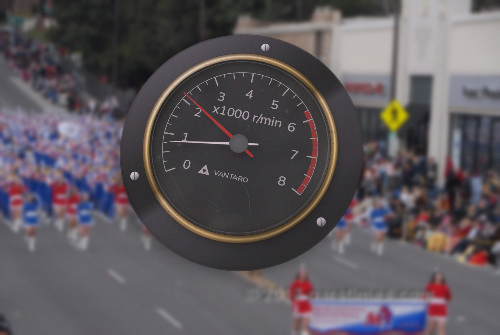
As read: 2125 rpm
